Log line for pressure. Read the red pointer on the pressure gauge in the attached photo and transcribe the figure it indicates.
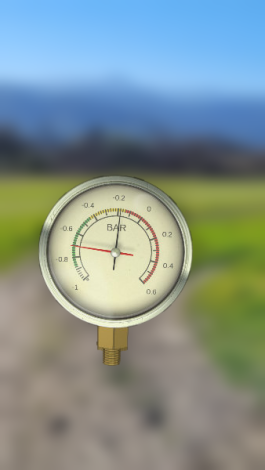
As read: -0.7 bar
